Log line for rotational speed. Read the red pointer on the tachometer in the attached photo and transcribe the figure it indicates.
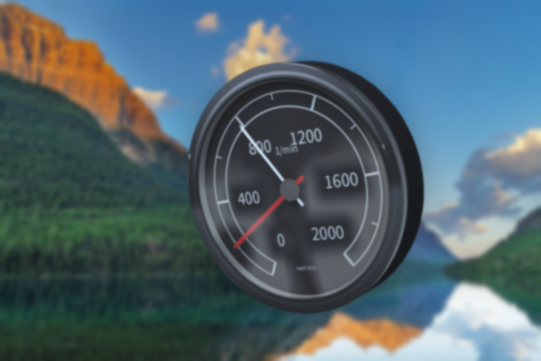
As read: 200 rpm
